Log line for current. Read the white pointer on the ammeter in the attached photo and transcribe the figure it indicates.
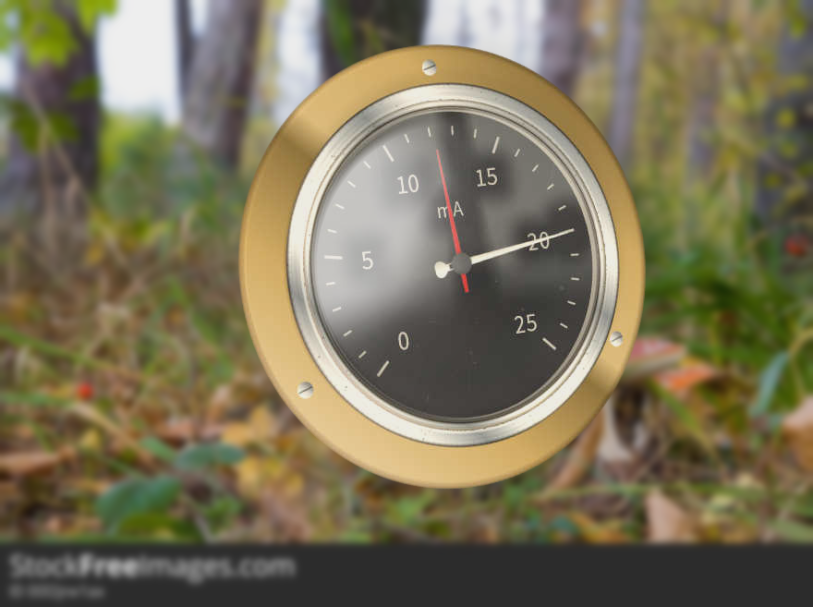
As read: 20 mA
